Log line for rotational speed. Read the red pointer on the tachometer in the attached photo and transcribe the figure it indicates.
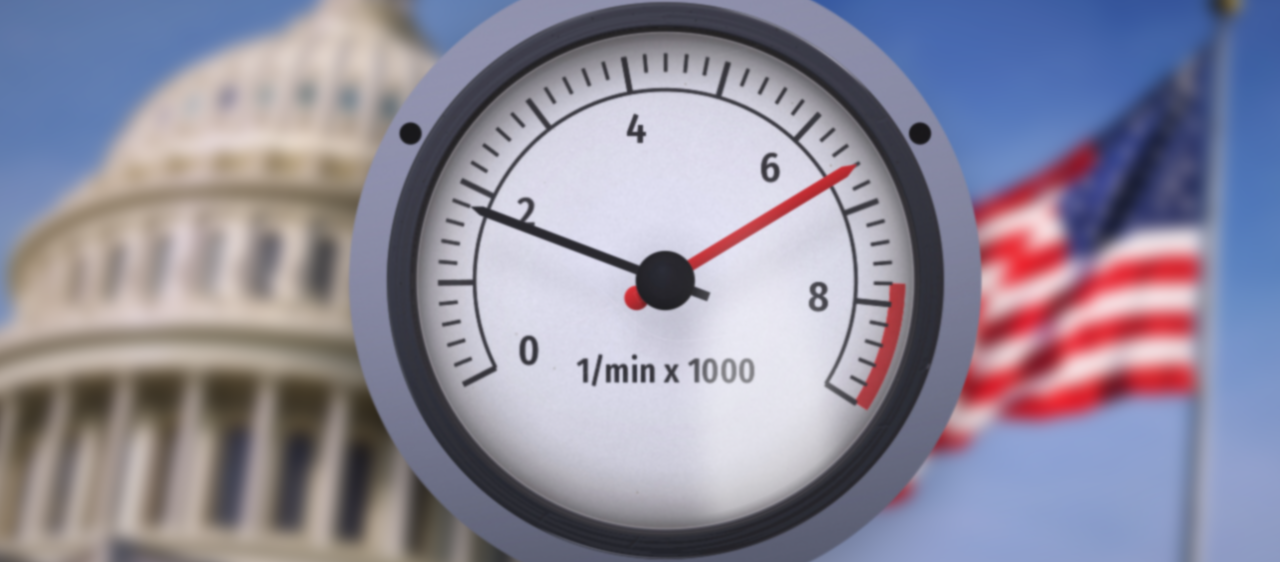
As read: 6600 rpm
